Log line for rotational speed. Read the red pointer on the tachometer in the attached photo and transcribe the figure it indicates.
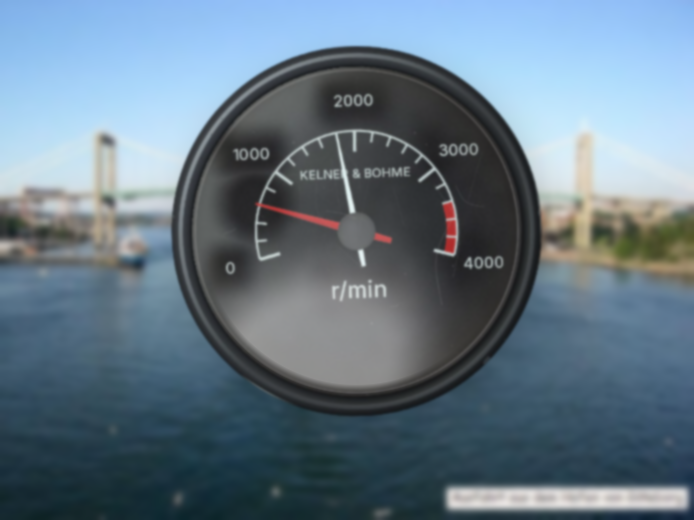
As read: 600 rpm
